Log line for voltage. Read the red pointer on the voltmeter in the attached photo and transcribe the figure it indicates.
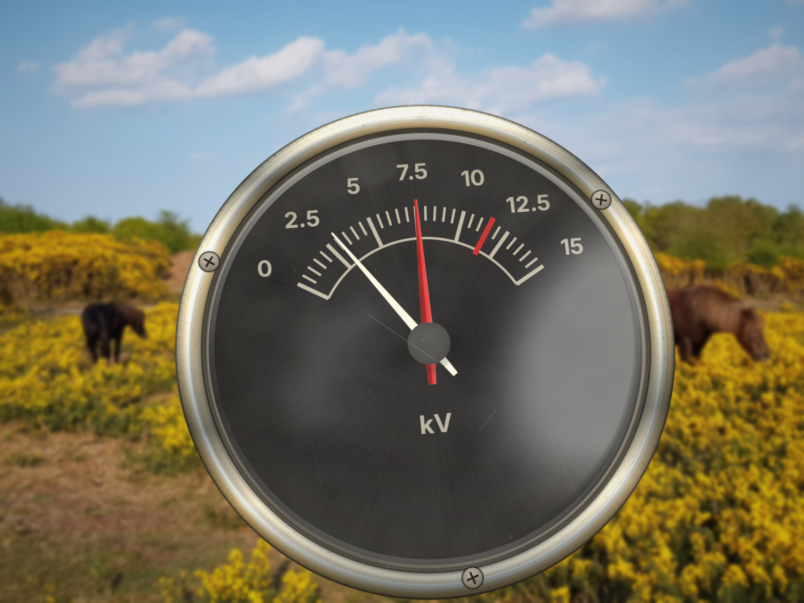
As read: 7.5 kV
